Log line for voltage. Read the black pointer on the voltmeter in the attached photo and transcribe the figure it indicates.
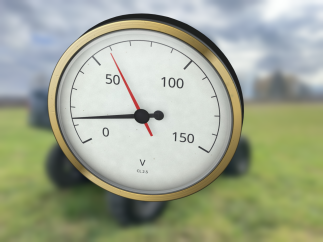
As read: 15 V
